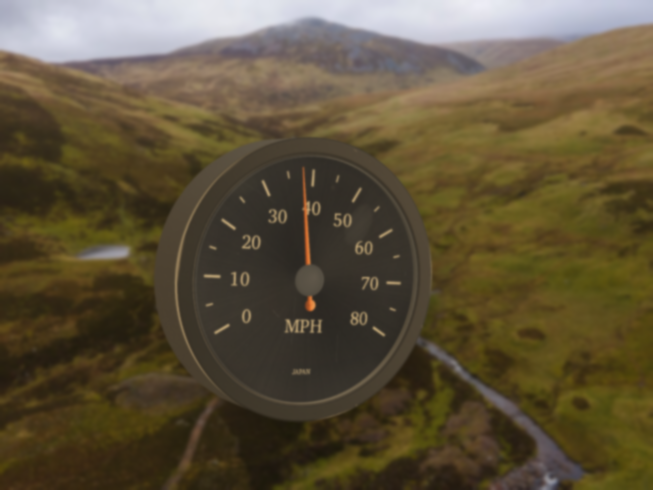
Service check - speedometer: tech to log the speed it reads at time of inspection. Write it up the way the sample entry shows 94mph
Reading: 37.5mph
